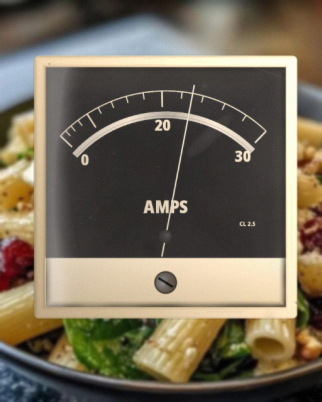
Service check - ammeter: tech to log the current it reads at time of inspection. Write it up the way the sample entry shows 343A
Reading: 23A
